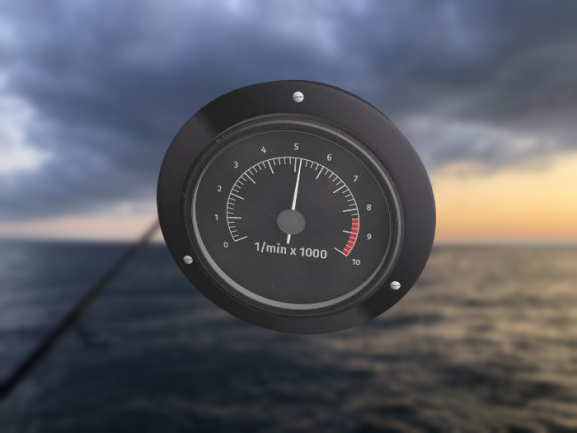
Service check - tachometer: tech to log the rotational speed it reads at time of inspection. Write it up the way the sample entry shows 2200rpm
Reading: 5200rpm
